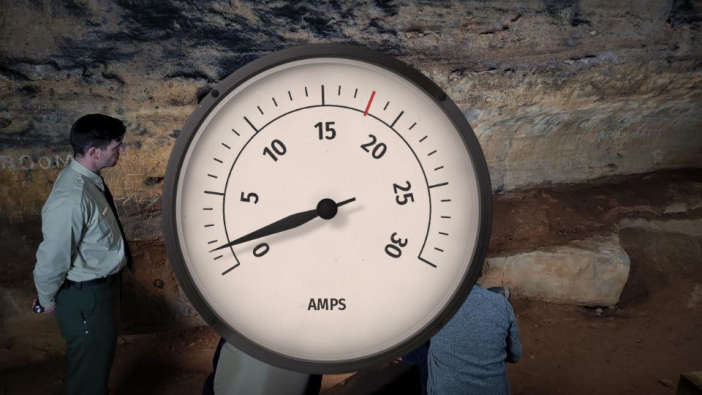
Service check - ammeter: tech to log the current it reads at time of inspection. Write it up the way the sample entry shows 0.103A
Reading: 1.5A
